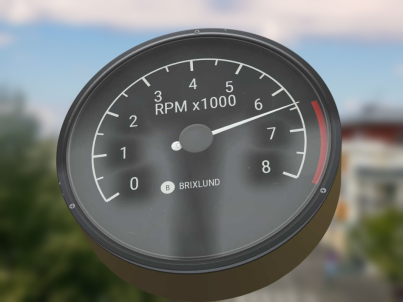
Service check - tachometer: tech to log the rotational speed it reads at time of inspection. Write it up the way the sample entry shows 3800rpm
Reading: 6500rpm
